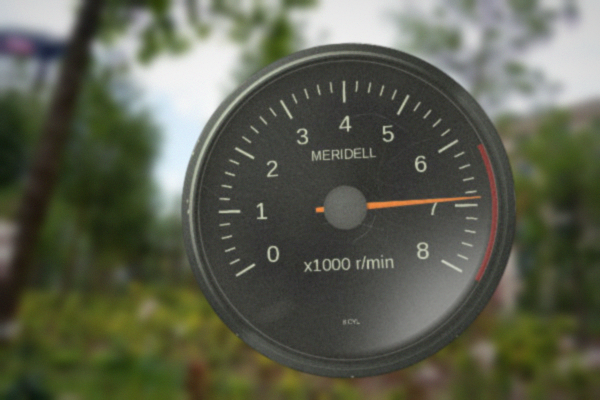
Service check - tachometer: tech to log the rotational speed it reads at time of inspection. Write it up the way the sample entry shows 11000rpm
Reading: 6900rpm
